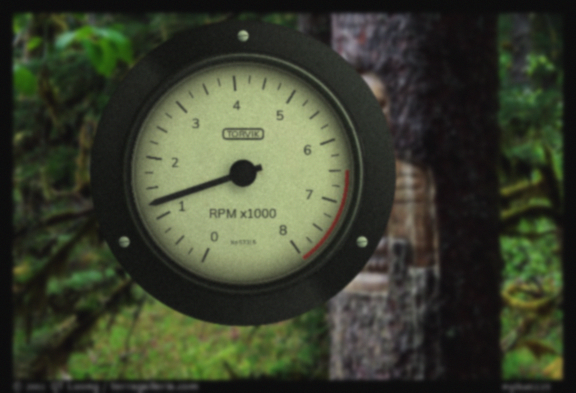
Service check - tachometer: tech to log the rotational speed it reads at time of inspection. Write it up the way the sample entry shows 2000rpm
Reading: 1250rpm
